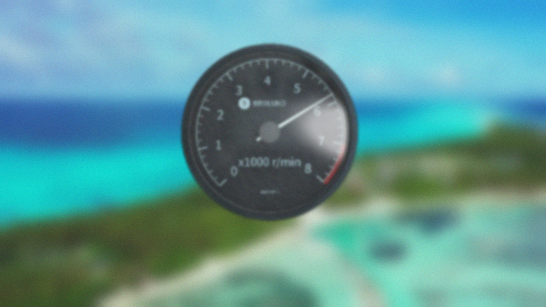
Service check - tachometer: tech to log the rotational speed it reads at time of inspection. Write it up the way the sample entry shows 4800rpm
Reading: 5800rpm
